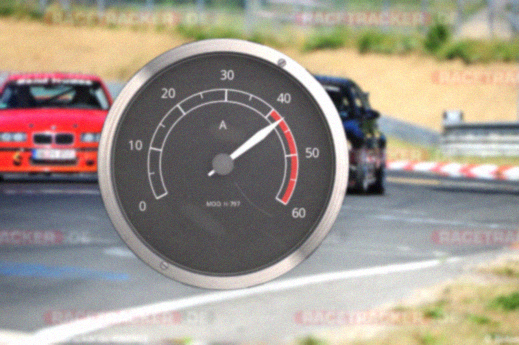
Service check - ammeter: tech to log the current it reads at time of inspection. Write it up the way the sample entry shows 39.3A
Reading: 42.5A
